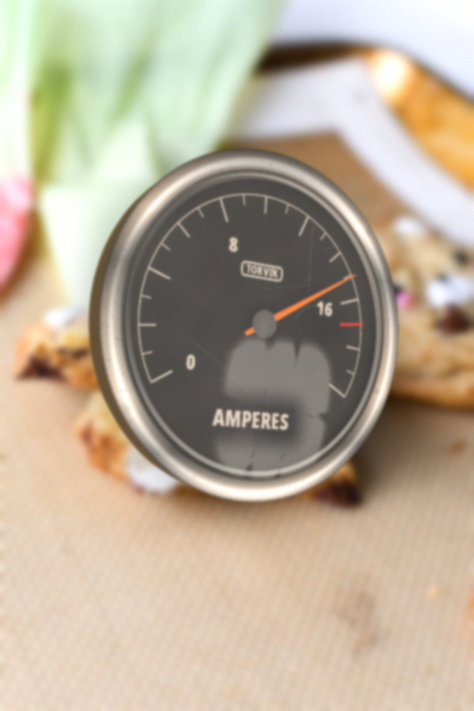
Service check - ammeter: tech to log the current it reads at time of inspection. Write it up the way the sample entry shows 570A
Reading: 15A
